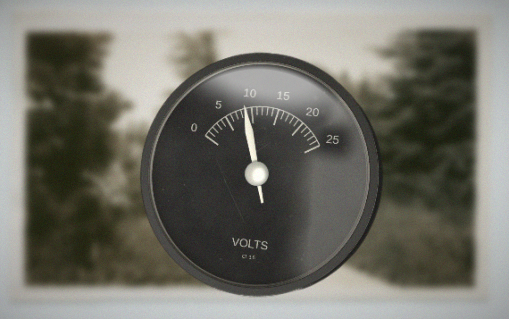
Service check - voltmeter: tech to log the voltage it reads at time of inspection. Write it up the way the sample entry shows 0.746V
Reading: 9V
